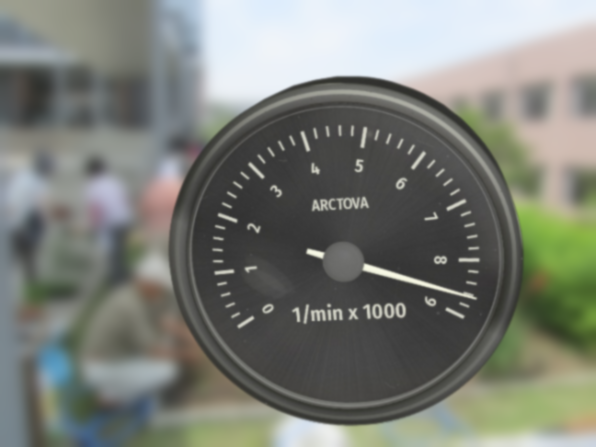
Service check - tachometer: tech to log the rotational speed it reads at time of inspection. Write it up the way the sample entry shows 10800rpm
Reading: 8600rpm
